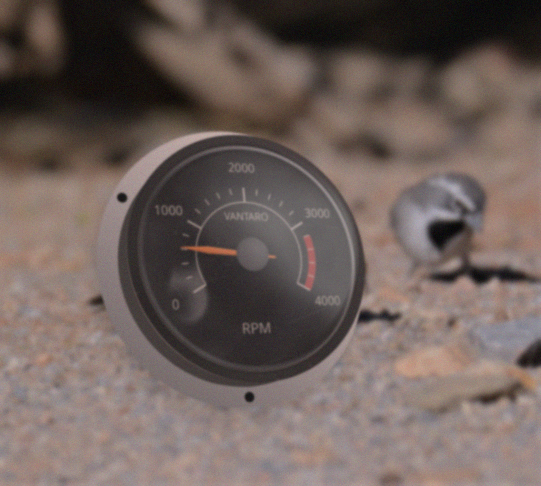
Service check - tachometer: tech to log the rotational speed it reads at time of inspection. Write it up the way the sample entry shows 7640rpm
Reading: 600rpm
